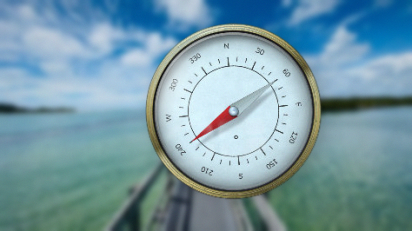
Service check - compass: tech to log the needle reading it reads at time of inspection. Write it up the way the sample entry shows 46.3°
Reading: 240°
